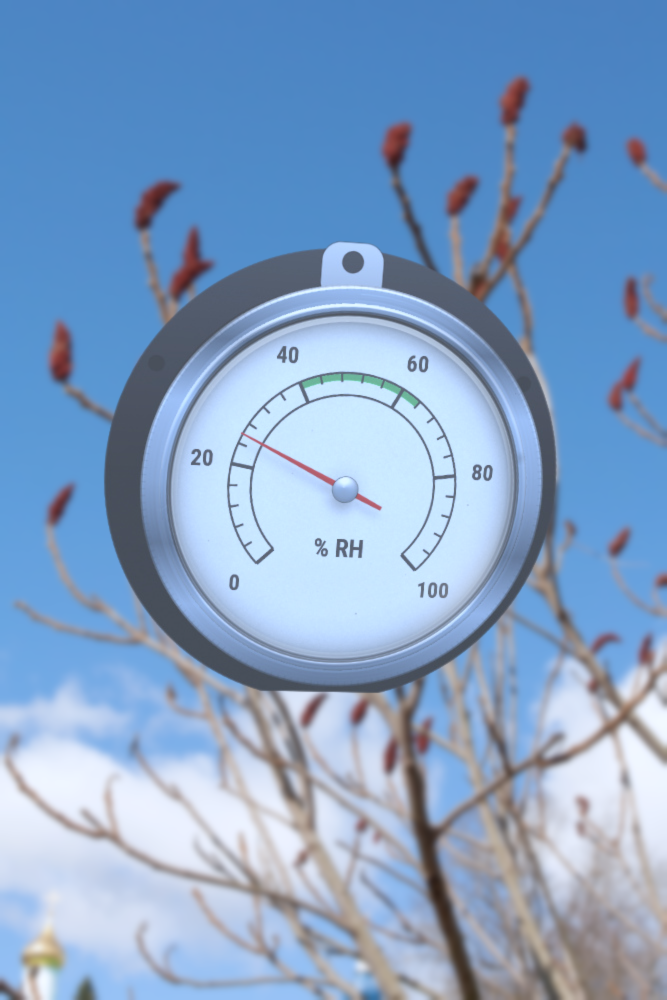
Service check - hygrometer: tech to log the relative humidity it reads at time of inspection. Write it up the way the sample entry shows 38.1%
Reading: 26%
